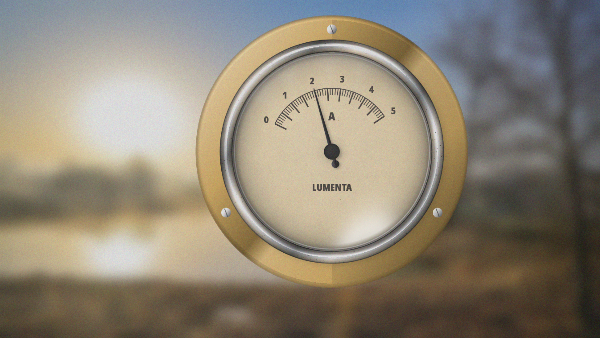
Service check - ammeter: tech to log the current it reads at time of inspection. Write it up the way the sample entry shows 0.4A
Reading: 2A
